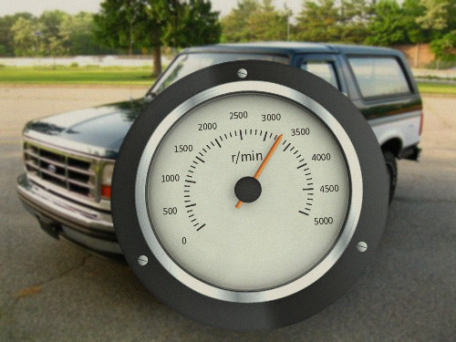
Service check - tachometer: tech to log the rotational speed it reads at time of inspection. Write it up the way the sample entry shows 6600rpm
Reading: 3300rpm
